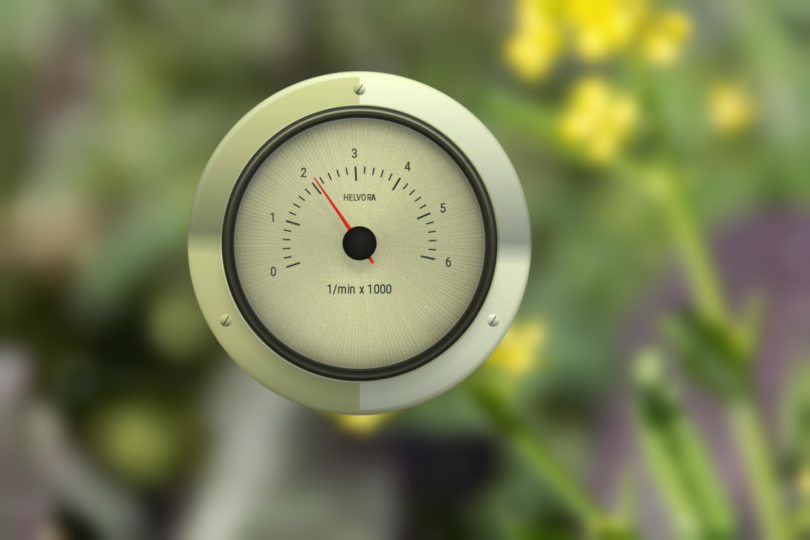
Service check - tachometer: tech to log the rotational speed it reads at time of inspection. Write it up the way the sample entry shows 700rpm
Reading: 2100rpm
